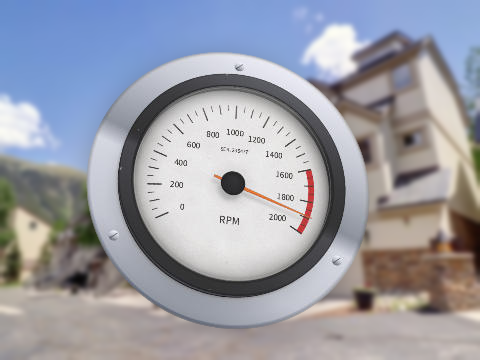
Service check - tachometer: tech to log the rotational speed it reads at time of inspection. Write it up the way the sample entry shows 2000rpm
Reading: 1900rpm
